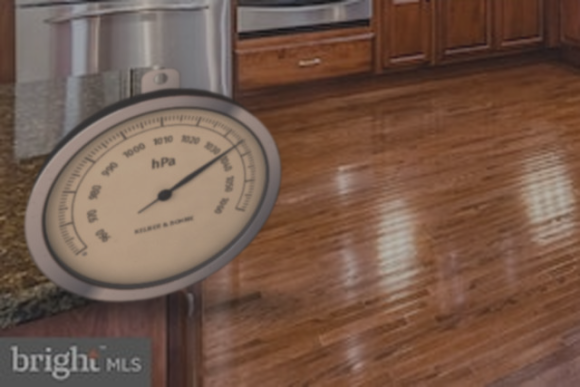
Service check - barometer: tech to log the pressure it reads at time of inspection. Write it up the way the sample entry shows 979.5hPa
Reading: 1035hPa
